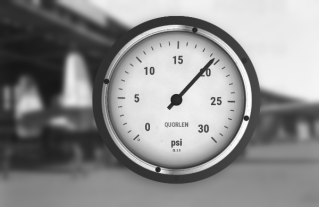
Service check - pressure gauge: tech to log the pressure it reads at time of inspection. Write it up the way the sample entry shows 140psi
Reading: 19.5psi
